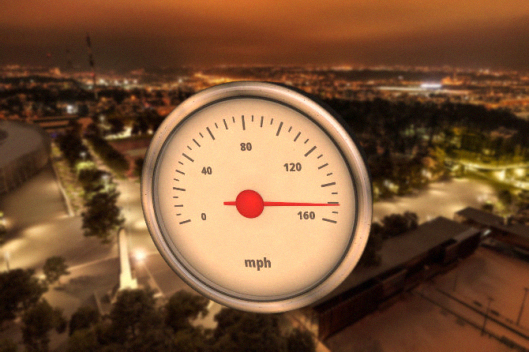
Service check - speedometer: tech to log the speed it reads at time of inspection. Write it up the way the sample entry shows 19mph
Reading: 150mph
